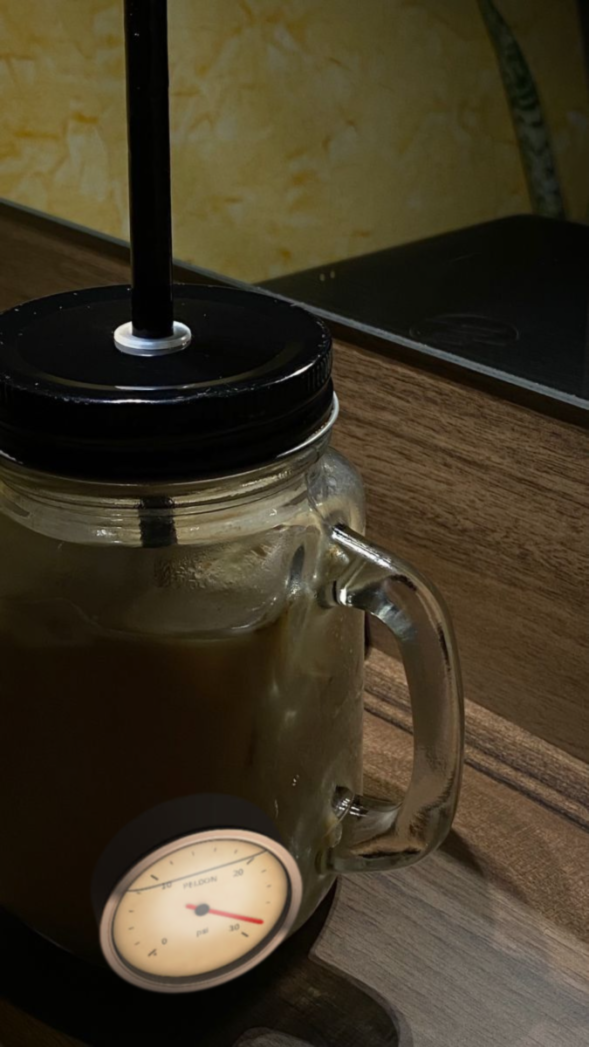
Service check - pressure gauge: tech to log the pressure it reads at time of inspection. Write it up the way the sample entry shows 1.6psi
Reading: 28psi
